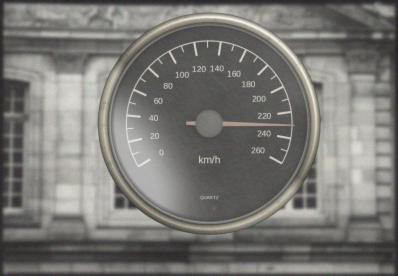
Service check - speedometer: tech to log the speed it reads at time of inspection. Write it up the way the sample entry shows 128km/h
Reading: 230km/h
